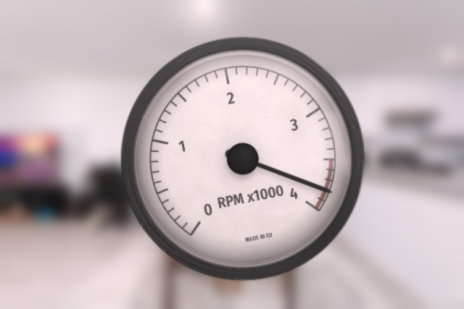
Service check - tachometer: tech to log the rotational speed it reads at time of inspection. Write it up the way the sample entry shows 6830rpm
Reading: 3800rpm
